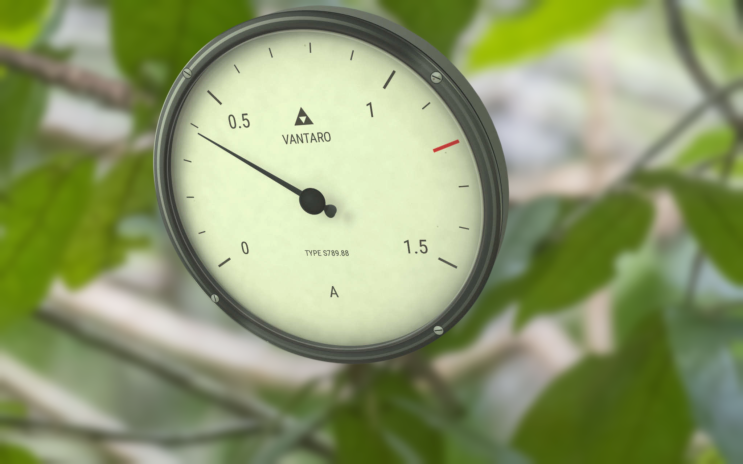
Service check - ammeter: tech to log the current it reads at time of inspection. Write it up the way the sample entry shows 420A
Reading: 0.4A
